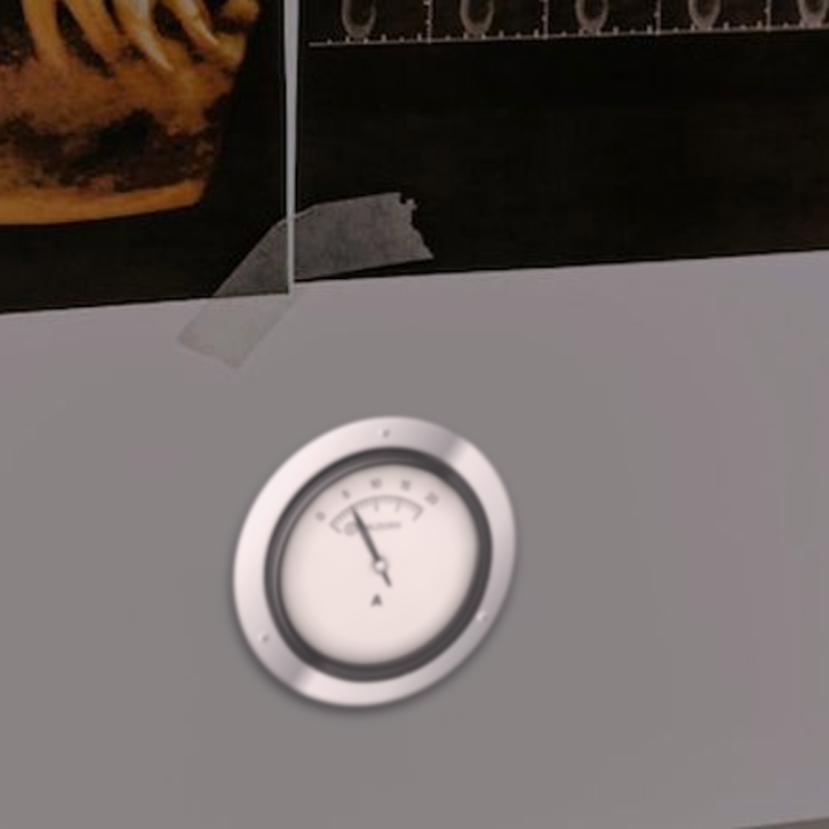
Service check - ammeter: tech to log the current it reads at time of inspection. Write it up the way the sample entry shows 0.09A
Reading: 5A
